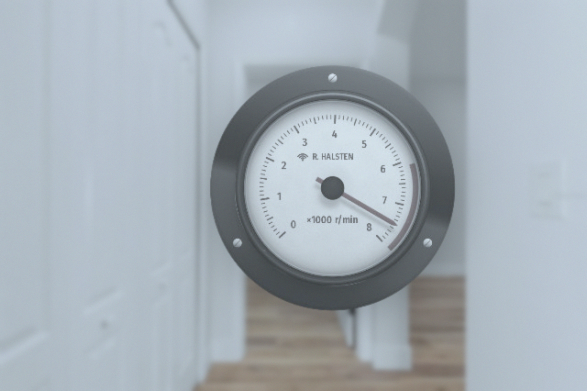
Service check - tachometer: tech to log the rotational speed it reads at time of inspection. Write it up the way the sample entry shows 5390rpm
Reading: 7500rpm
